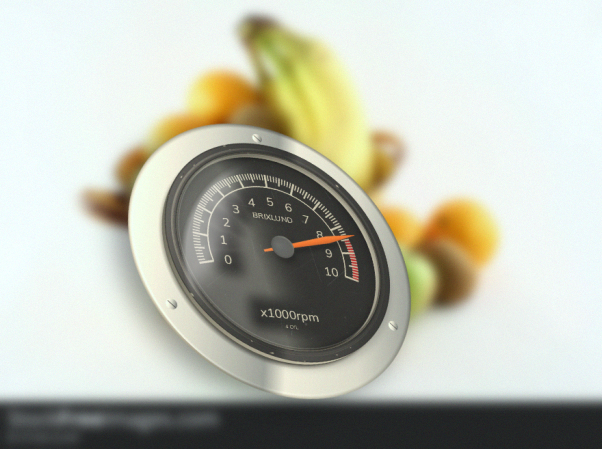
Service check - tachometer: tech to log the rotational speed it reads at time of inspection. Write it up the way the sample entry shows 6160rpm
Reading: 8500rpm
